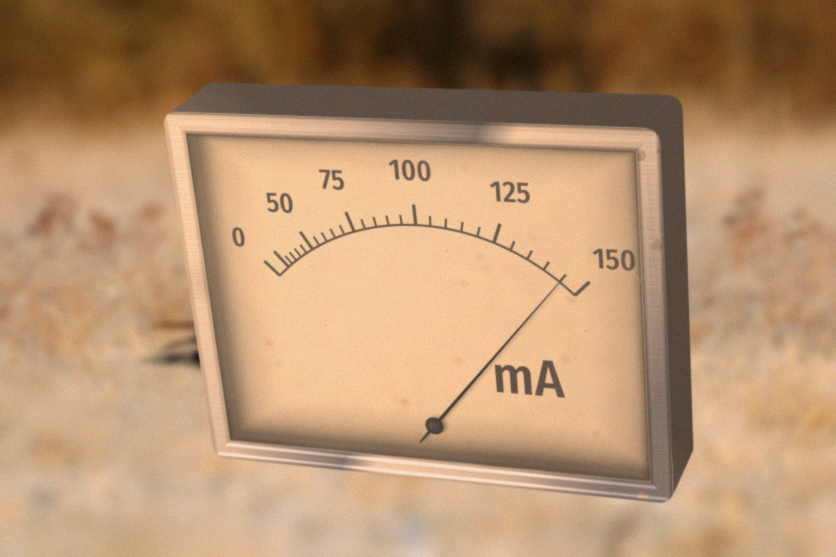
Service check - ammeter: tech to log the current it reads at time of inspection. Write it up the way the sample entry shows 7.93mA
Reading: 145mA
